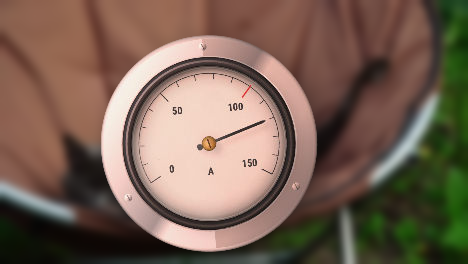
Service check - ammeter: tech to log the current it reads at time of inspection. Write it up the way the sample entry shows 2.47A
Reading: 120A
